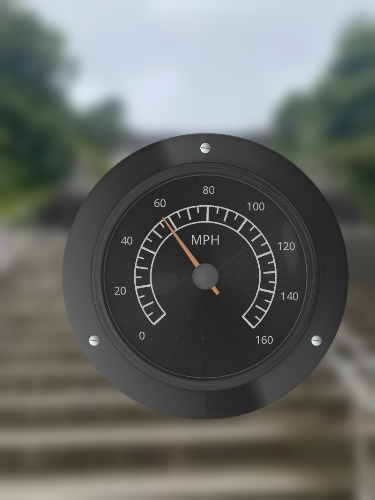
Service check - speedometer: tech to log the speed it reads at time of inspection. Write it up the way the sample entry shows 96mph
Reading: 57.5mph
